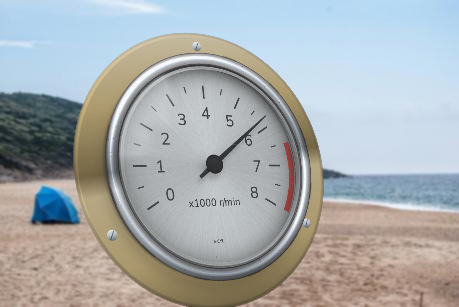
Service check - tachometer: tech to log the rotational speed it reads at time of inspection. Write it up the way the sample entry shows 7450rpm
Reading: 5750rpm
